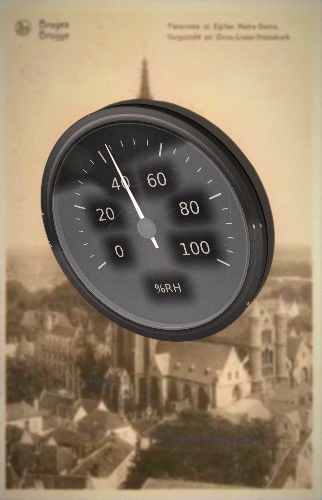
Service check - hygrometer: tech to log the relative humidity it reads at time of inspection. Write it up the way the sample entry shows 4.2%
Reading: 44%
